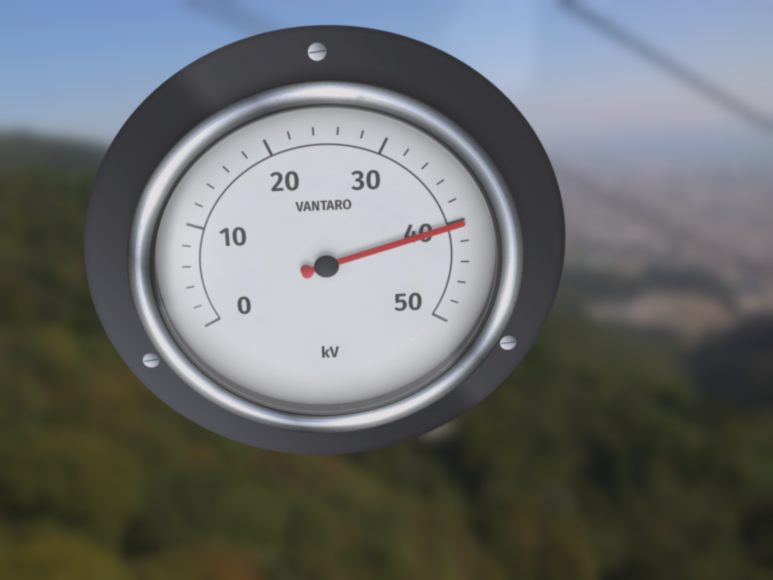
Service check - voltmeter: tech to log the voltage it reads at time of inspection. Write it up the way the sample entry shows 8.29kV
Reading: 40kV
